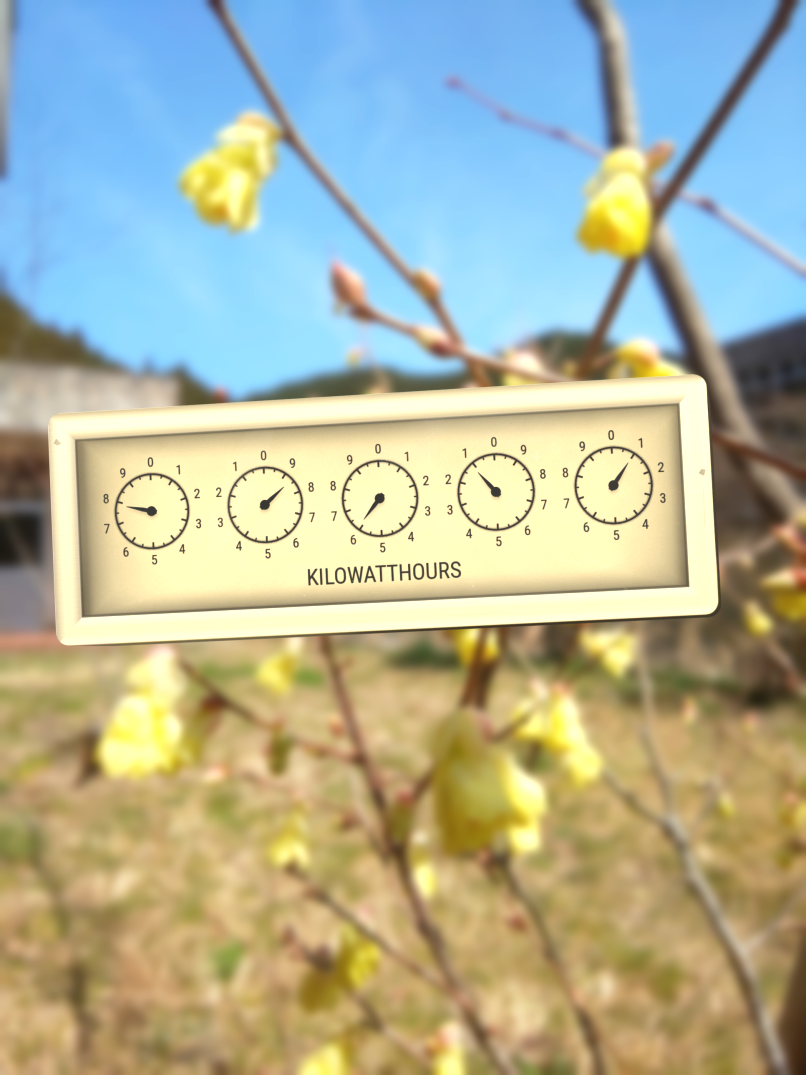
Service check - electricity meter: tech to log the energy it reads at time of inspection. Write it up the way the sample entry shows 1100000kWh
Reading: 78611kWh
